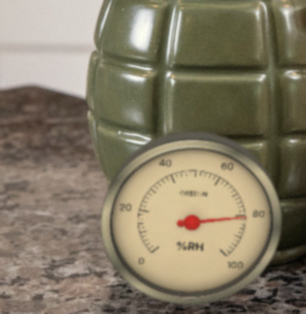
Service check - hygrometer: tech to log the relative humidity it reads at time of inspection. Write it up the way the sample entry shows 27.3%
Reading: 80%
